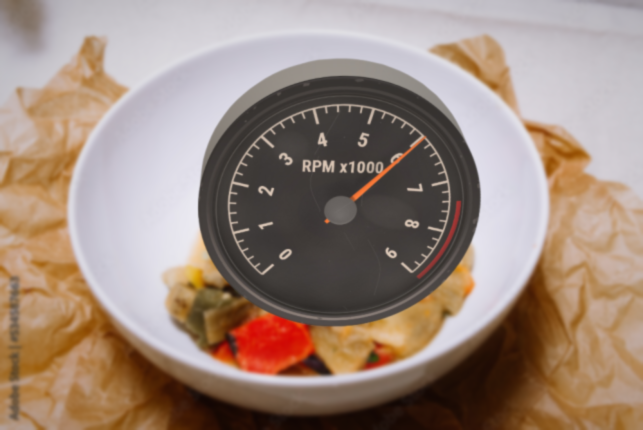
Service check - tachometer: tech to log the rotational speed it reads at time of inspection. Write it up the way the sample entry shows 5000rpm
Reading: 6000rpm
